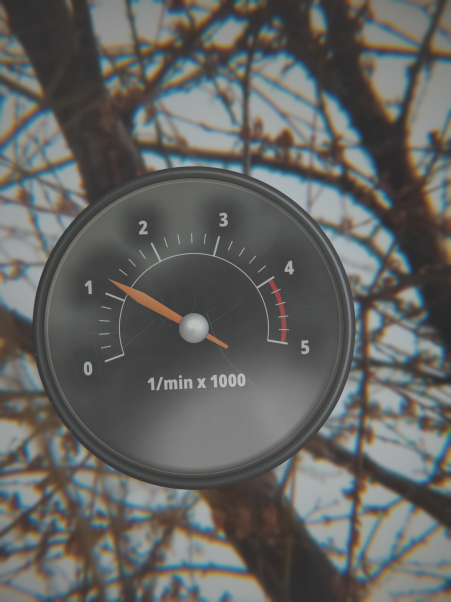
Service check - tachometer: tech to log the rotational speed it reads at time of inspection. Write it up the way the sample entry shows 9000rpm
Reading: 1200rpm
